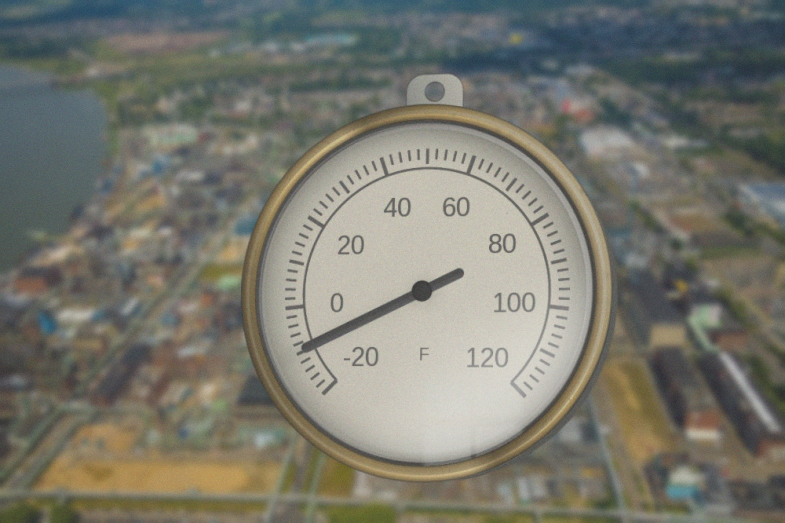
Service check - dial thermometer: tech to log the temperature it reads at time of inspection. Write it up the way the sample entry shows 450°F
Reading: -10°F
